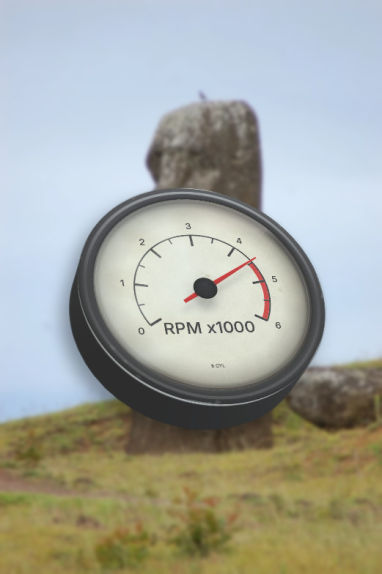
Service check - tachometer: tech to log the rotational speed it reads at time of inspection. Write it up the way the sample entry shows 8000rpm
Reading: 4500rpm
